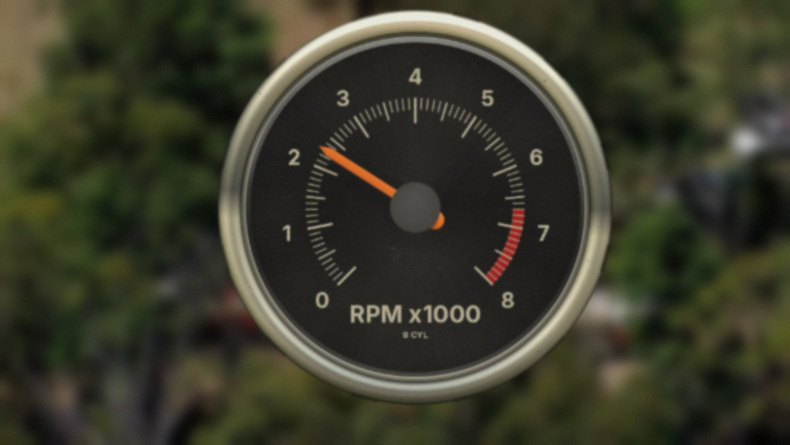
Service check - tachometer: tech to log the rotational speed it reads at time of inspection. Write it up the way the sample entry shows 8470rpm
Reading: 2300rpm
